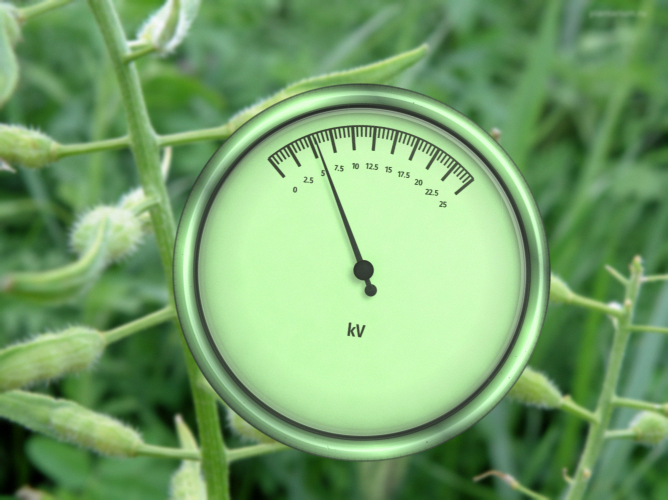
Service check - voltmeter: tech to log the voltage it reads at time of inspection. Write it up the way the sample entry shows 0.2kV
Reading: 5.5kV
